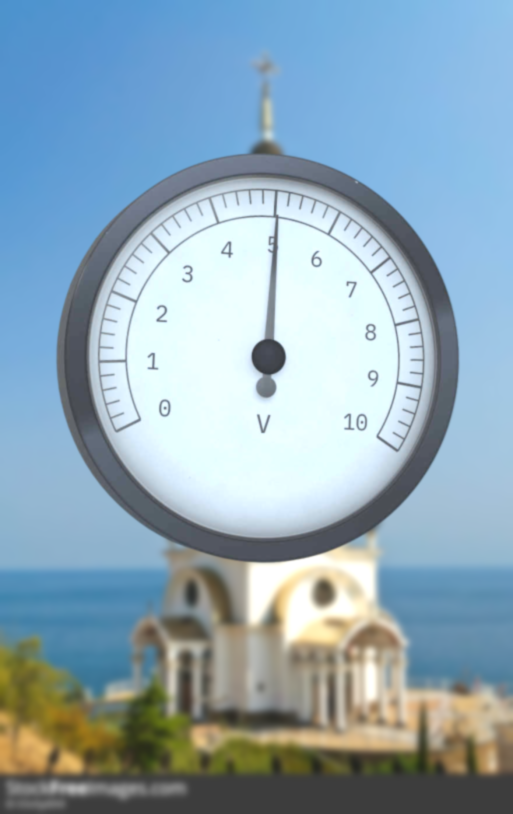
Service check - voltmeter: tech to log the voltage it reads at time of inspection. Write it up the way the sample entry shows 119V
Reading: 5V
